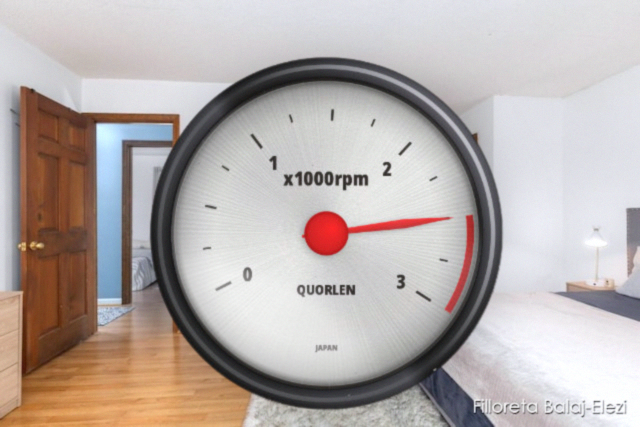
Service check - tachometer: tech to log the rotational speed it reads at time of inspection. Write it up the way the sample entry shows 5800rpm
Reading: 2500rpm
